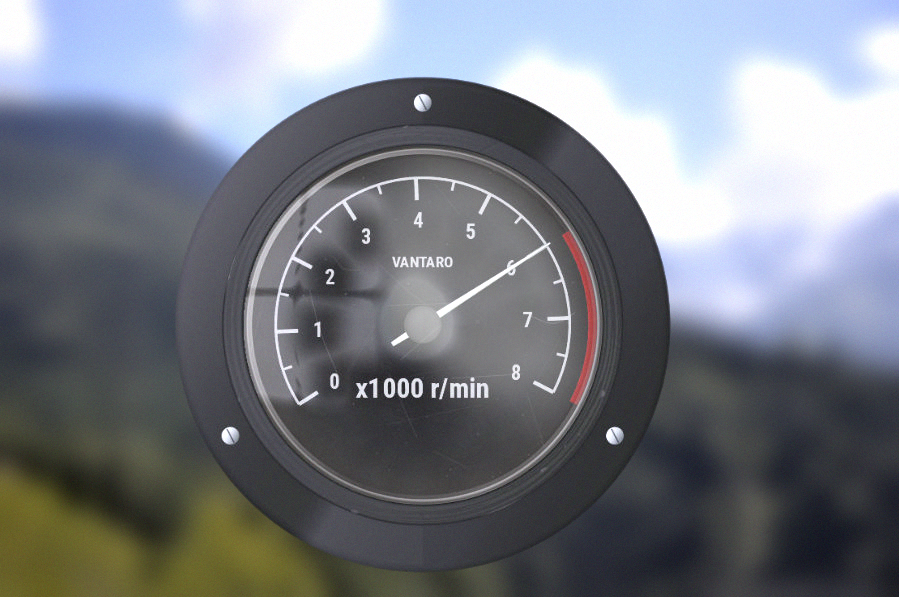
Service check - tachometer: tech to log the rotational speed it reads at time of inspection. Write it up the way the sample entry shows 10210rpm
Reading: 6000rpm
